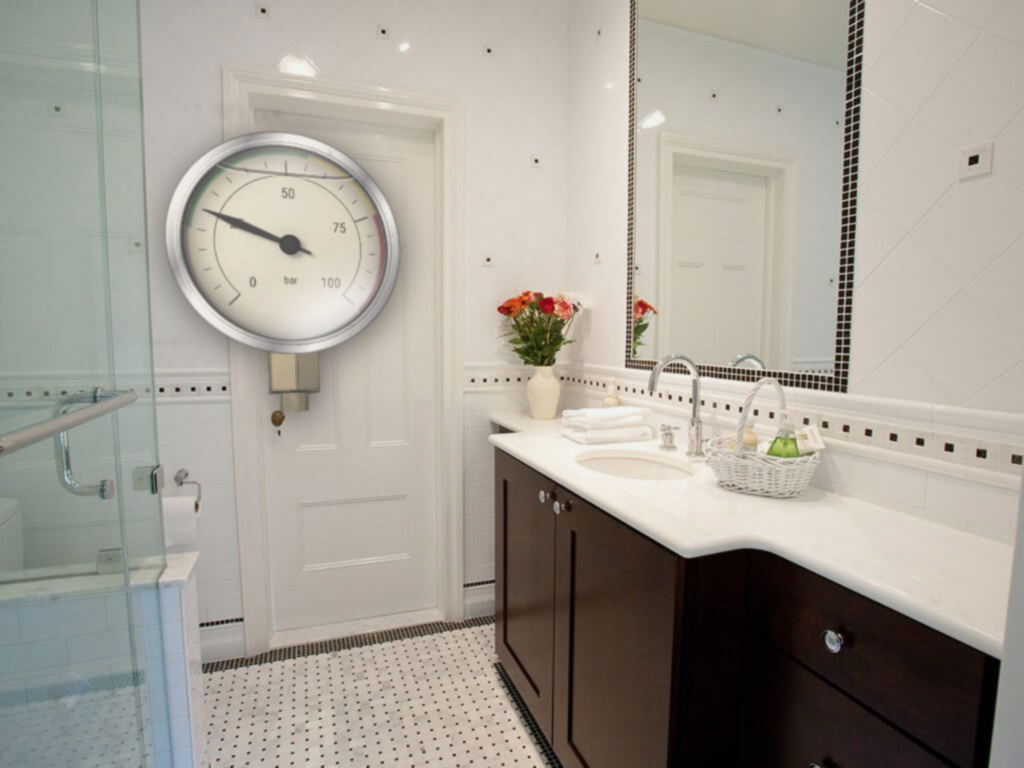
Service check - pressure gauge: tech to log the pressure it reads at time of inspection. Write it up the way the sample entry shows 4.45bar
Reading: 25bar
